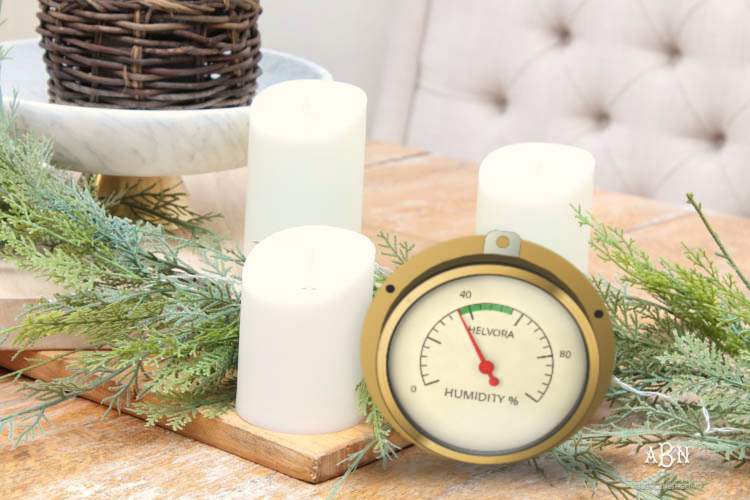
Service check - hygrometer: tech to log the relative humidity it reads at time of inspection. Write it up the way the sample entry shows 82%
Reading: 36%
